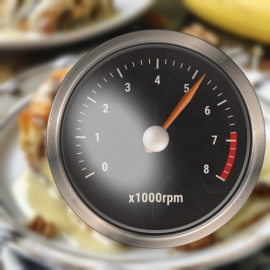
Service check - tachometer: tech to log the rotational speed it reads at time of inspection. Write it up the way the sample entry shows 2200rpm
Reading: 5200rpm
